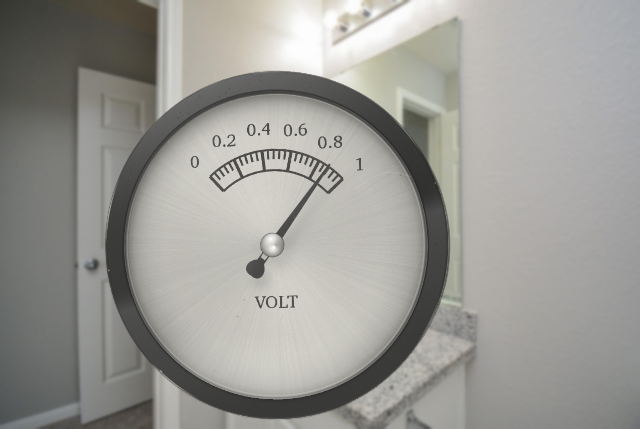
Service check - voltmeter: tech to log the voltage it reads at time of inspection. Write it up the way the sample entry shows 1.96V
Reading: 0.88V
